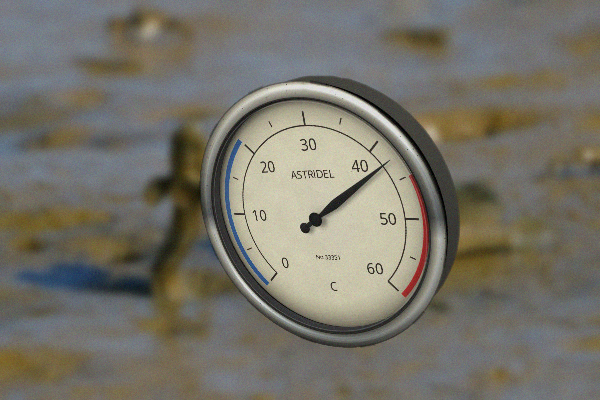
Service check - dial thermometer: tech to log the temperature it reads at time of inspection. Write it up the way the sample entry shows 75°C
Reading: 42.5°C
